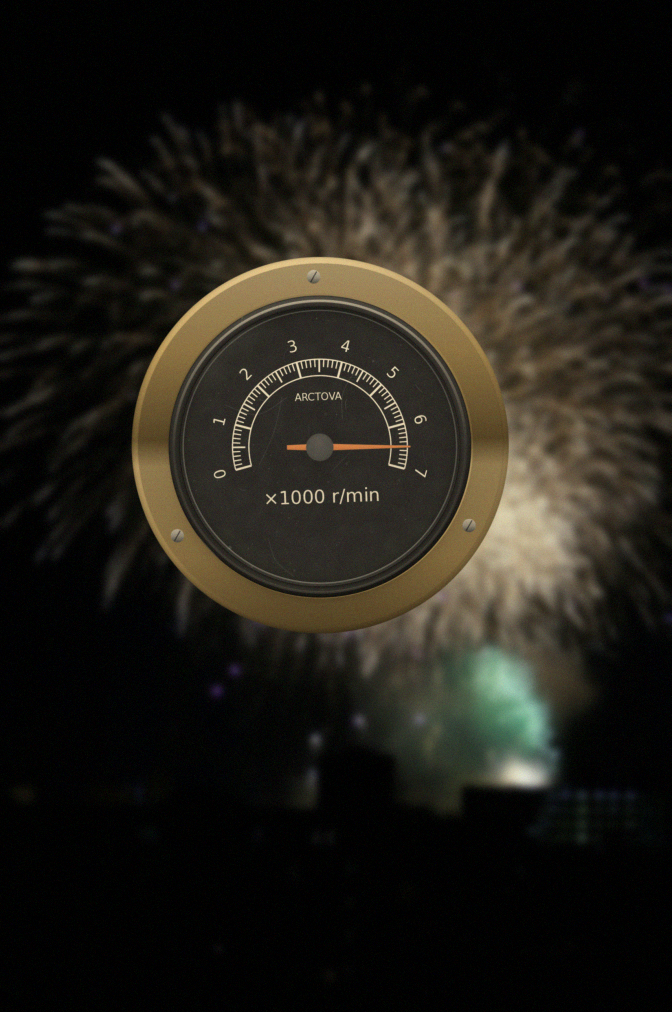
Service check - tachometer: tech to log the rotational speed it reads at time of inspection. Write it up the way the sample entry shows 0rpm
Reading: 6500rpm
